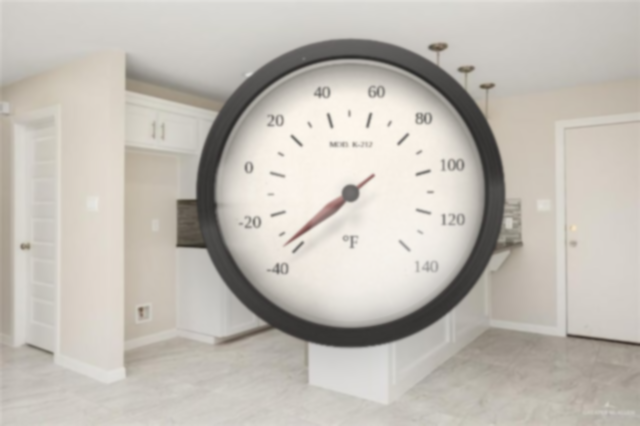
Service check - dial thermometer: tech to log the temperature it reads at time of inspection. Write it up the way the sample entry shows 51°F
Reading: -35°F
